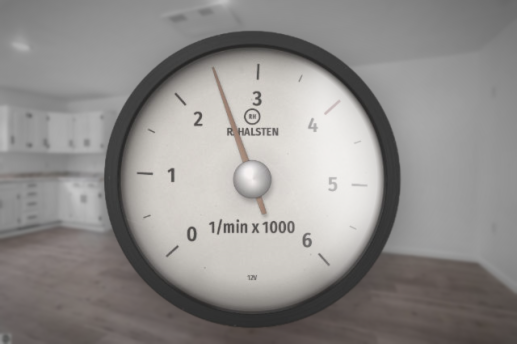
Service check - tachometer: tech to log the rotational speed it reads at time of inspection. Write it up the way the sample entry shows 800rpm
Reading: 2500rpm
